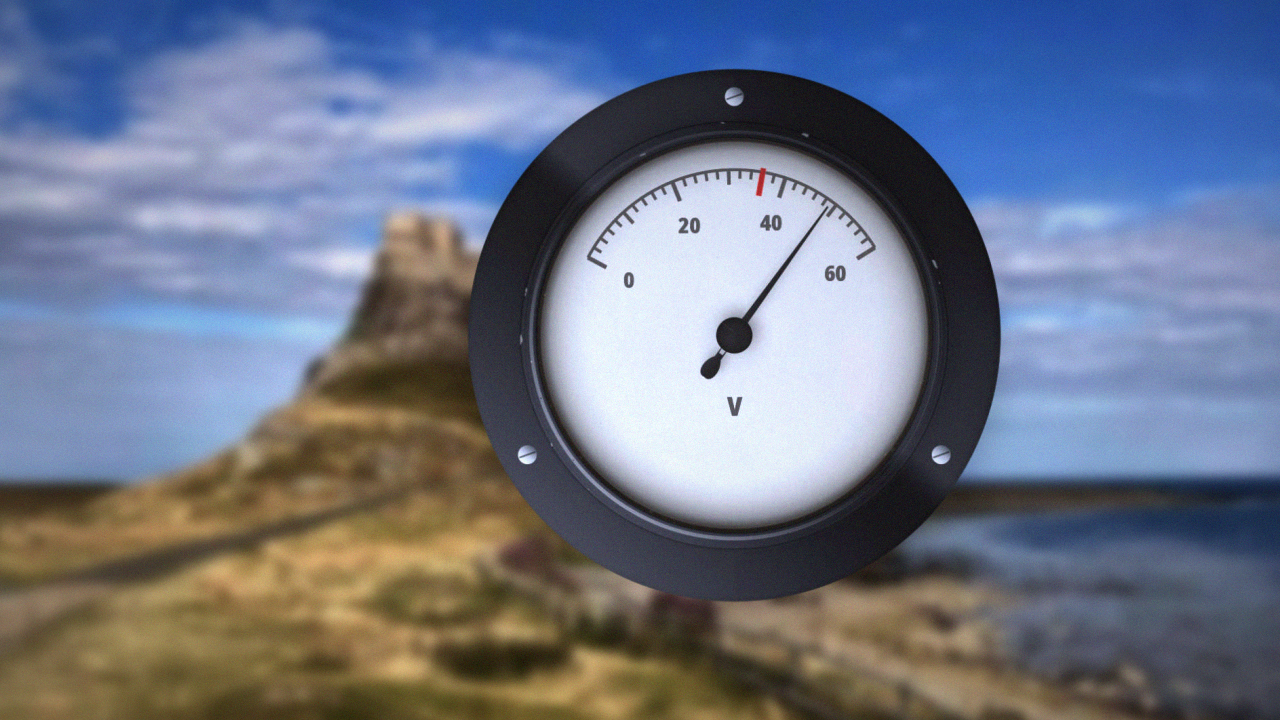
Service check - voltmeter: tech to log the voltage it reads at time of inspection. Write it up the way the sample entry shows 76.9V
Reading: 49V
